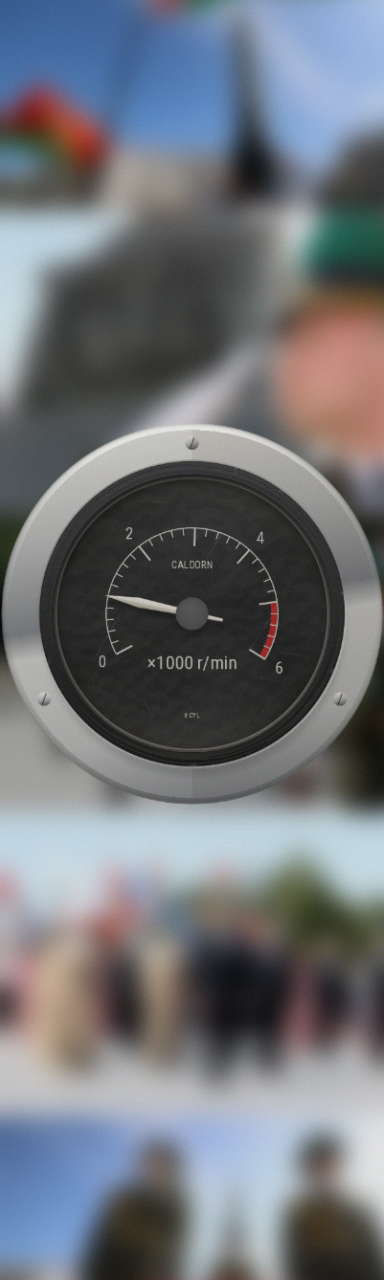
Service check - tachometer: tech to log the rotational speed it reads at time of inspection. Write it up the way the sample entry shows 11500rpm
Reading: 1000rpm
